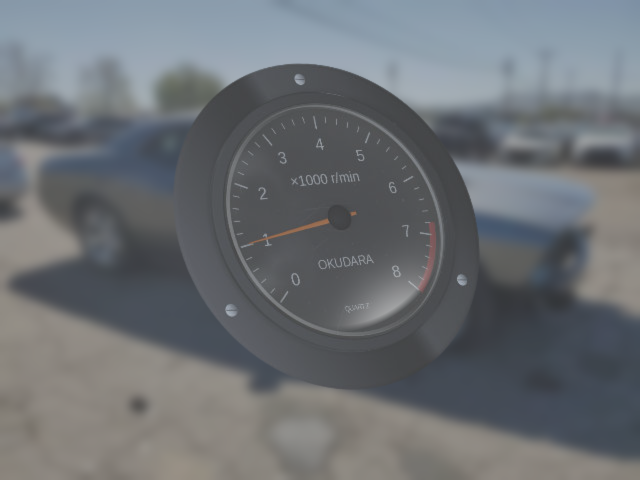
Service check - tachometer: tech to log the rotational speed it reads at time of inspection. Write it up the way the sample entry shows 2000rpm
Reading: 1000rpm
